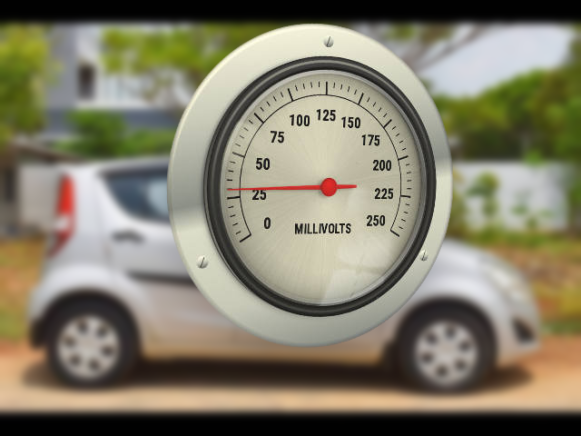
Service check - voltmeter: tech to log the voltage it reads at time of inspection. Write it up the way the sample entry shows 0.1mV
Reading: 30mV
